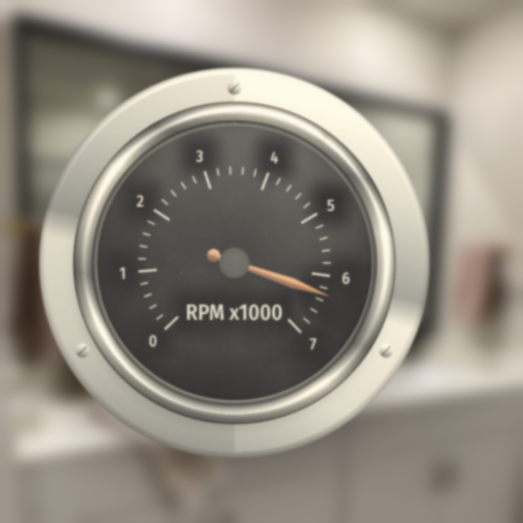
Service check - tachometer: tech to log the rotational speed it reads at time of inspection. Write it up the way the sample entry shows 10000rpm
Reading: 6300rpm
